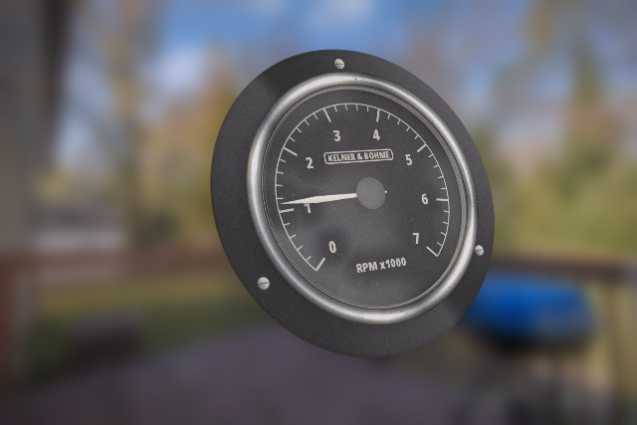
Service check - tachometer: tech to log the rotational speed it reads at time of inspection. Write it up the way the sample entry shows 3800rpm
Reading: 1100rpm
